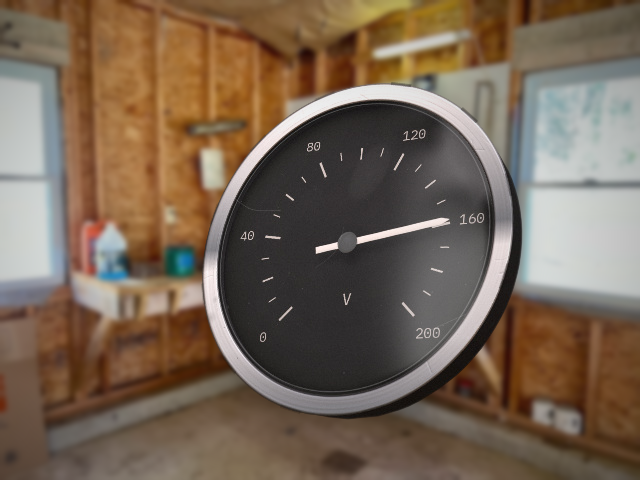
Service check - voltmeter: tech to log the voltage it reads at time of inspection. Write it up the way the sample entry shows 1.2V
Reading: 160V
